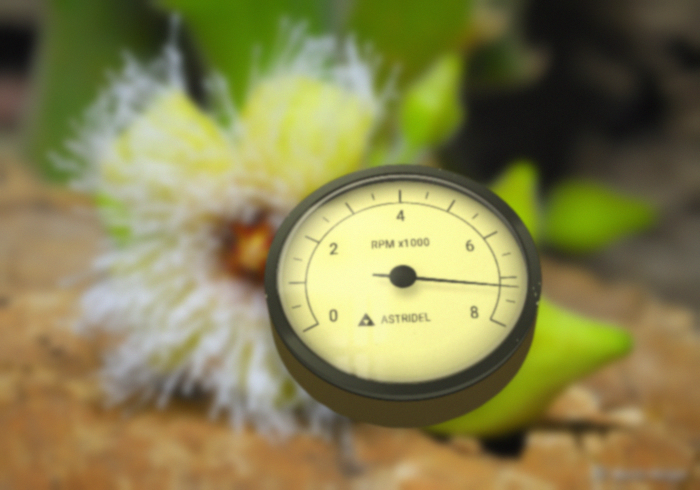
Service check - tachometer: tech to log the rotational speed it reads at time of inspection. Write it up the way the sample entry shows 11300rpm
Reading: 7250rpm
